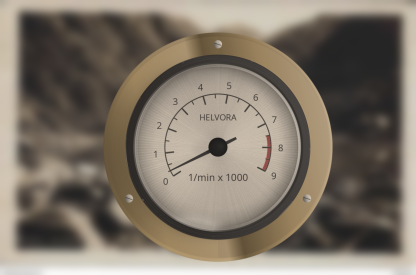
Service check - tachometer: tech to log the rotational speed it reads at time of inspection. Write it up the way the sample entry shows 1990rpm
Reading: 250rpm
